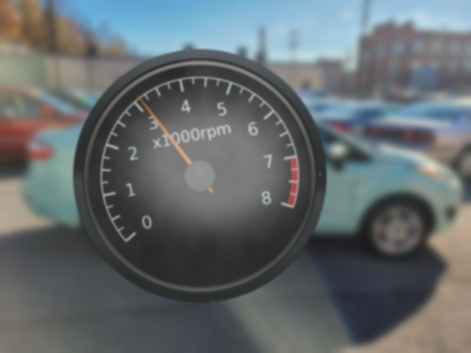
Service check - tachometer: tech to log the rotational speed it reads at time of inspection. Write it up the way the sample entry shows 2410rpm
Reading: 3125rpm
